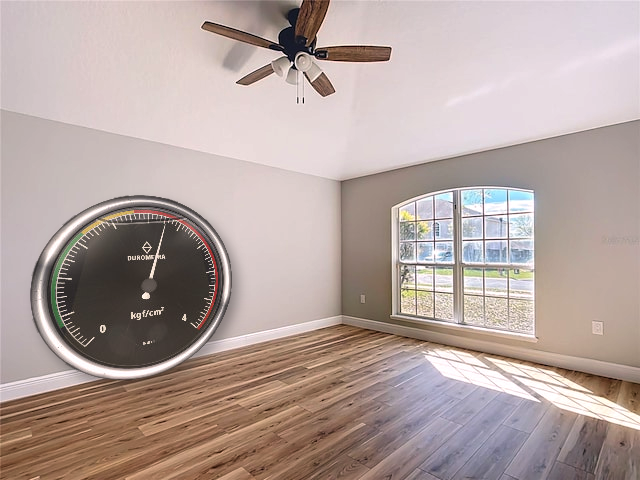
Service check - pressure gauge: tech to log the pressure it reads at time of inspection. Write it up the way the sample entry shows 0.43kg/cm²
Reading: 2.2kg/cm²
